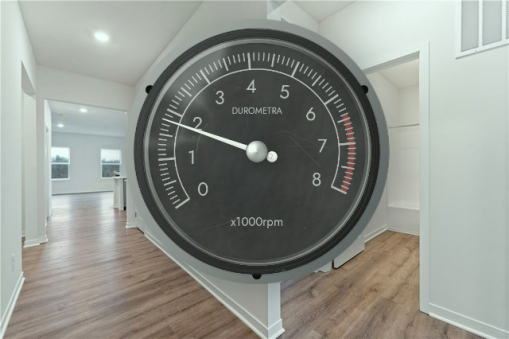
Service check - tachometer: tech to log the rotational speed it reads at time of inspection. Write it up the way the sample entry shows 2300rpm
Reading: 1800rpm
